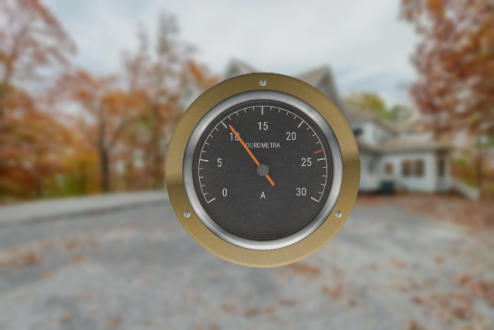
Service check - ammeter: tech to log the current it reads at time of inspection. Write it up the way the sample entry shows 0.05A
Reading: 10.5A
